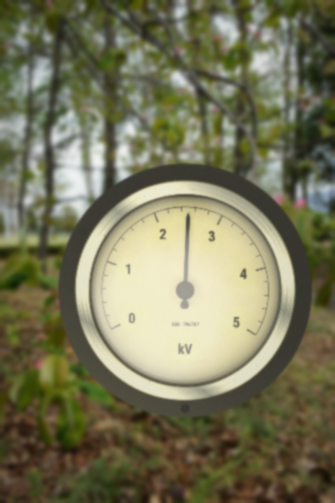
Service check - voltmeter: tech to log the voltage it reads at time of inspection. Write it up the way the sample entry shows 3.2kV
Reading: 2.5kV
